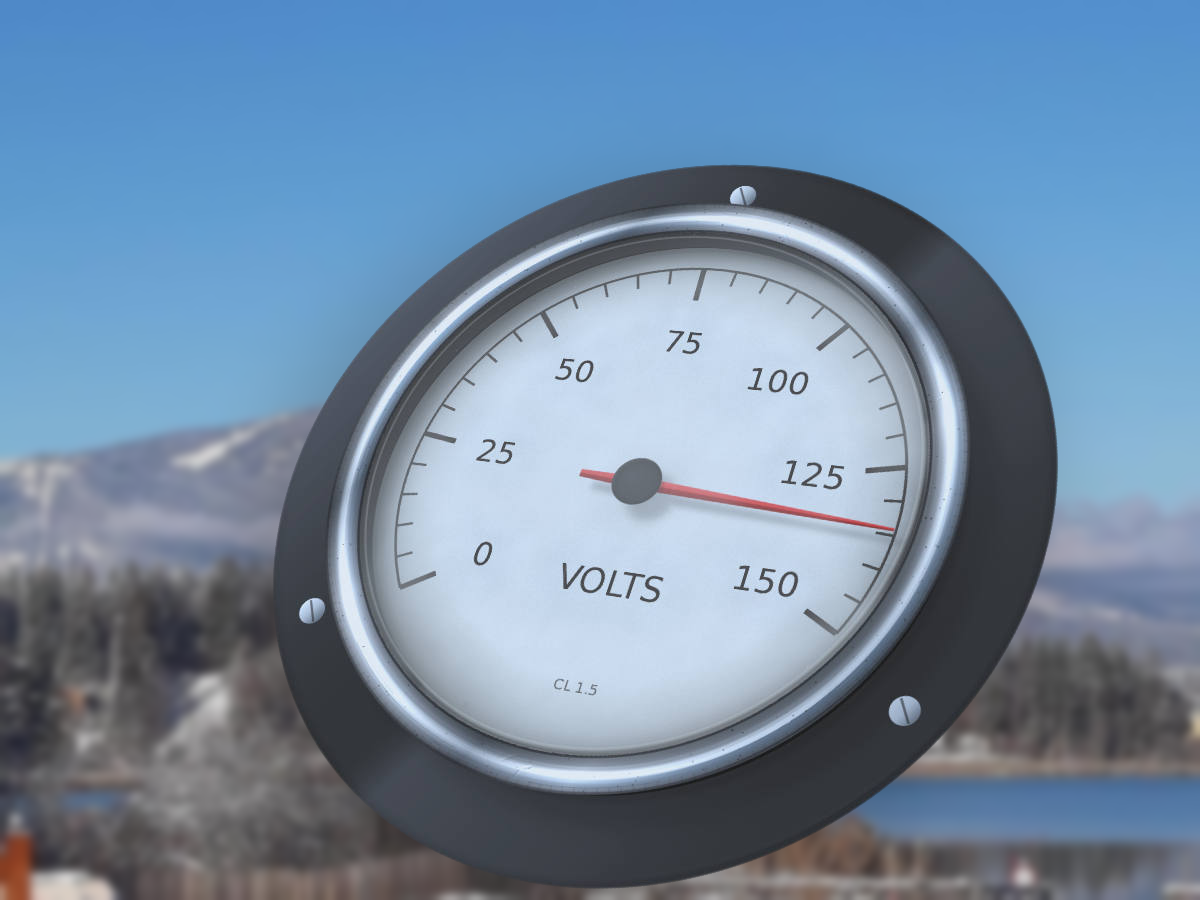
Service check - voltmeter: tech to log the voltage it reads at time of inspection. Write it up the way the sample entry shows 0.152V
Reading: 135V
